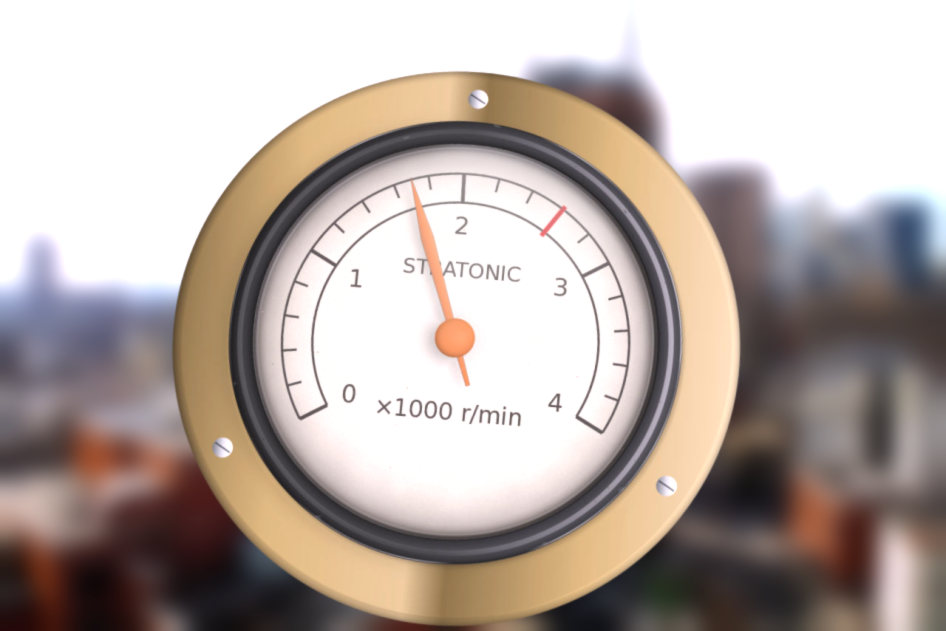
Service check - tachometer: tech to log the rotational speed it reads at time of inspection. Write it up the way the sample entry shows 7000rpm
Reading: 1700rpm
